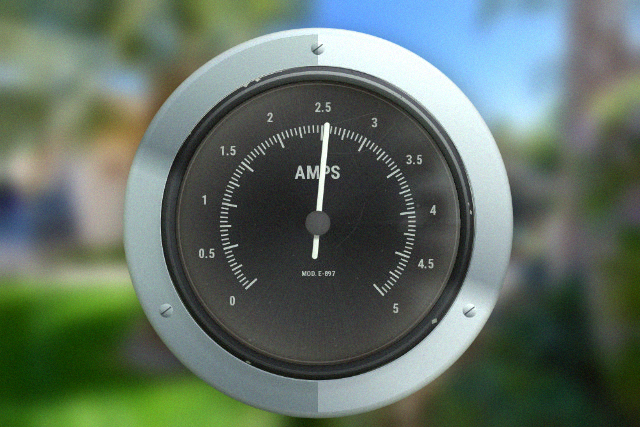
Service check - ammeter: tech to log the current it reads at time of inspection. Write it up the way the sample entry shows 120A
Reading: 2.55A
